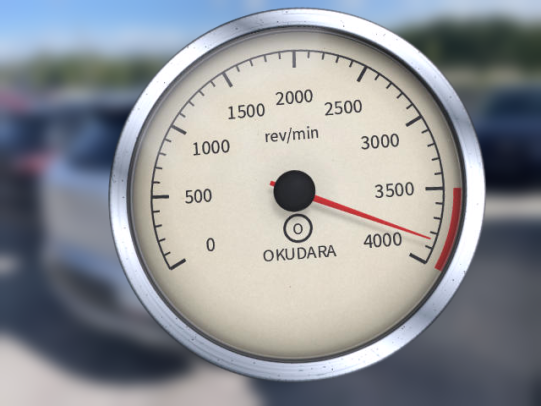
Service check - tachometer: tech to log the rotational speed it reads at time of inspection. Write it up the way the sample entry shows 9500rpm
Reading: 3850rpm
